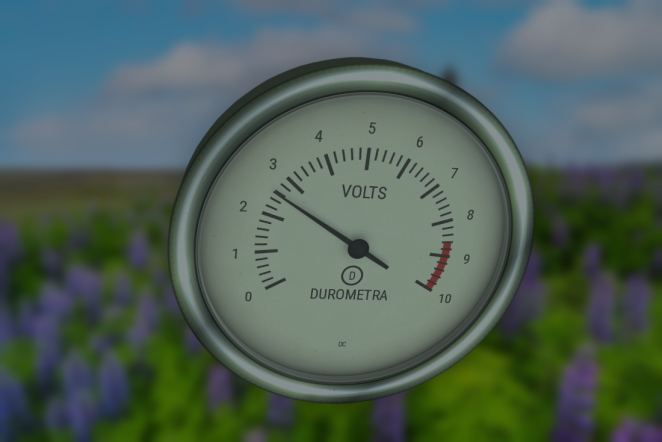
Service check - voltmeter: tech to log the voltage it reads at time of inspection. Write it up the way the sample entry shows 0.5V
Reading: 2.6V
